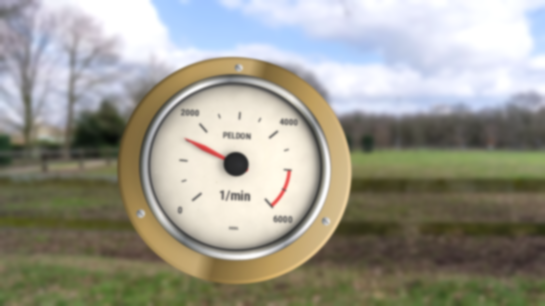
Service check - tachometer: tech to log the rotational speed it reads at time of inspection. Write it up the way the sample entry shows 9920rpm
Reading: 1500rpm
